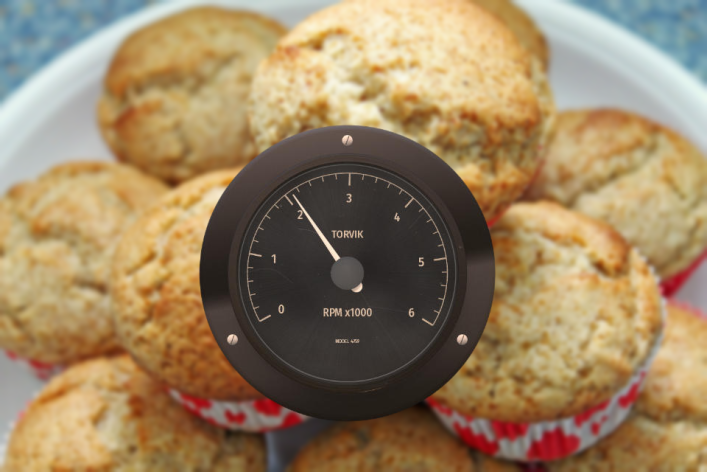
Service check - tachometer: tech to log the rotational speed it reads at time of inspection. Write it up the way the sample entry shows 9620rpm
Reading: 2100rpm
